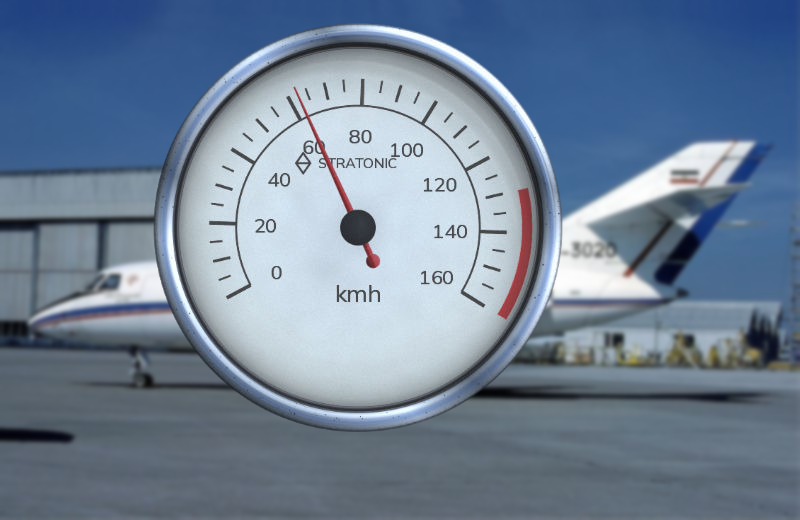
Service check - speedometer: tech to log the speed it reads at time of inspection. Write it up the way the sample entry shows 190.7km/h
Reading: 62.5km/h
